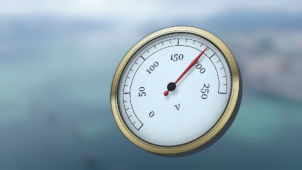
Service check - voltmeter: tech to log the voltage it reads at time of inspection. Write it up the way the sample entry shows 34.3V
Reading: 190V
